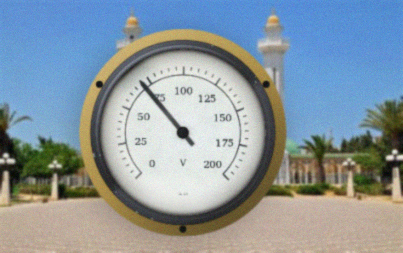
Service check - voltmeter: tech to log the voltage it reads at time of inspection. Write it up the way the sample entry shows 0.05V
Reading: 70V
